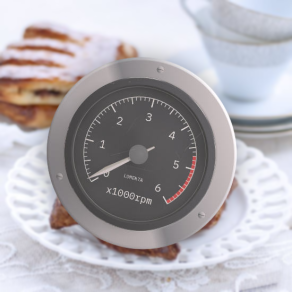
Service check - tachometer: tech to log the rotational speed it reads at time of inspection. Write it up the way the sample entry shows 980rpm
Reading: 100rpm
